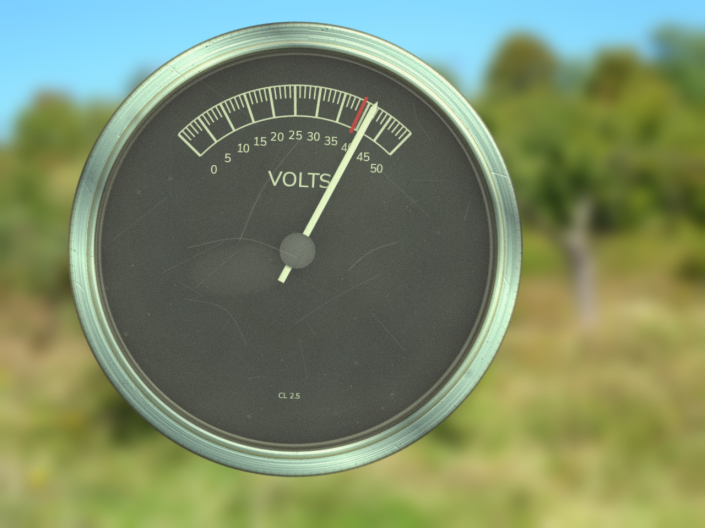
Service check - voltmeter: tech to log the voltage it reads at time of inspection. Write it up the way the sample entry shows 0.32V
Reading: 41V
